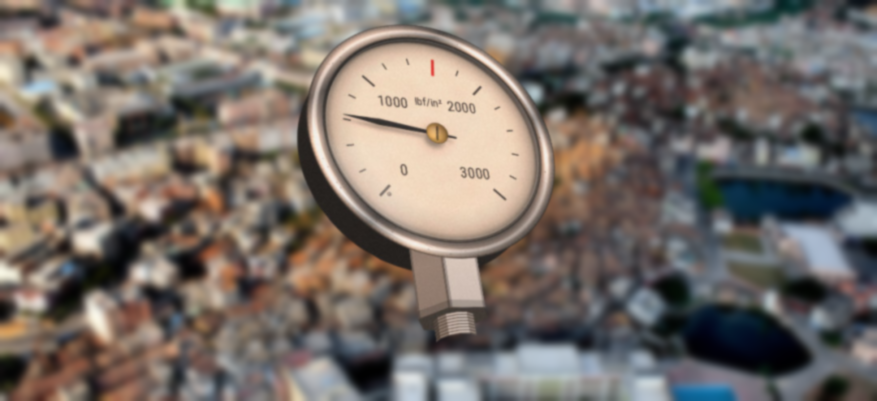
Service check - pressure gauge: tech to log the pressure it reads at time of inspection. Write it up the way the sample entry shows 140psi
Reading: 600psi
